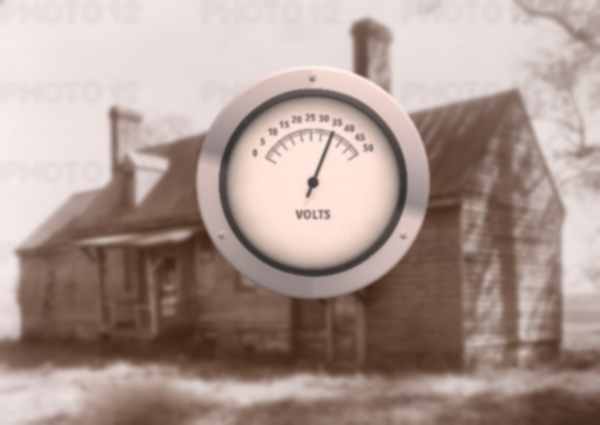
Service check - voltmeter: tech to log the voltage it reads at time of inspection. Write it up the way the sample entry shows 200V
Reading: 35V
